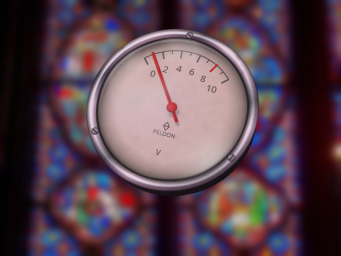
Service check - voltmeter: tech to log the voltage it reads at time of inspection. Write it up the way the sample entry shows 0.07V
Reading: 1V
